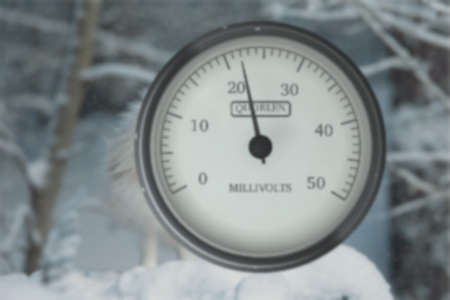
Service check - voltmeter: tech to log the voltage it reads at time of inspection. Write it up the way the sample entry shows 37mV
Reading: 22mV
